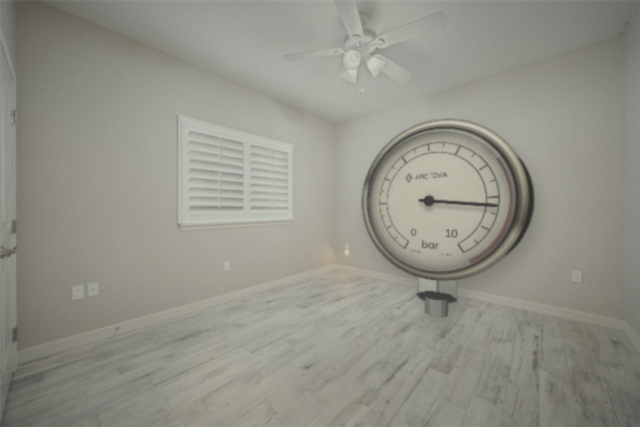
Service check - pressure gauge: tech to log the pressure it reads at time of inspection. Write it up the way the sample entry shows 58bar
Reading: 8.25bar
